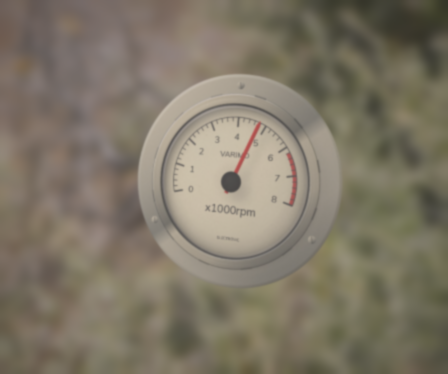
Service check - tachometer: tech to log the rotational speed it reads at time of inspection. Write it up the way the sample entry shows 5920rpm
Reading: 4800rpm
